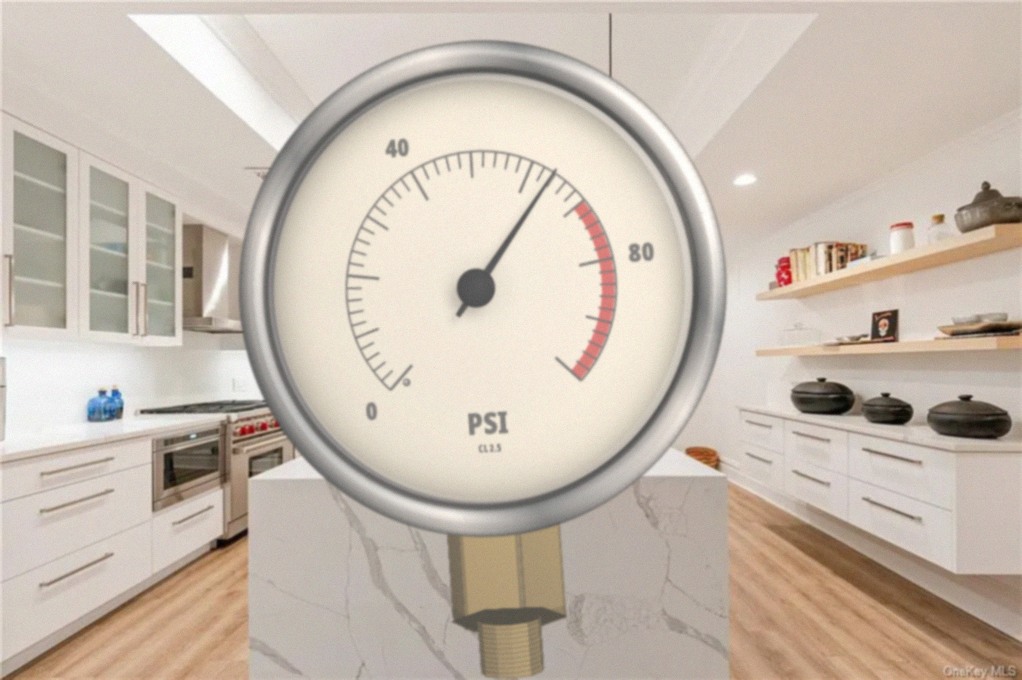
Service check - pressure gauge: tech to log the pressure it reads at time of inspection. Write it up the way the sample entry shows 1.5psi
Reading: 64psi
